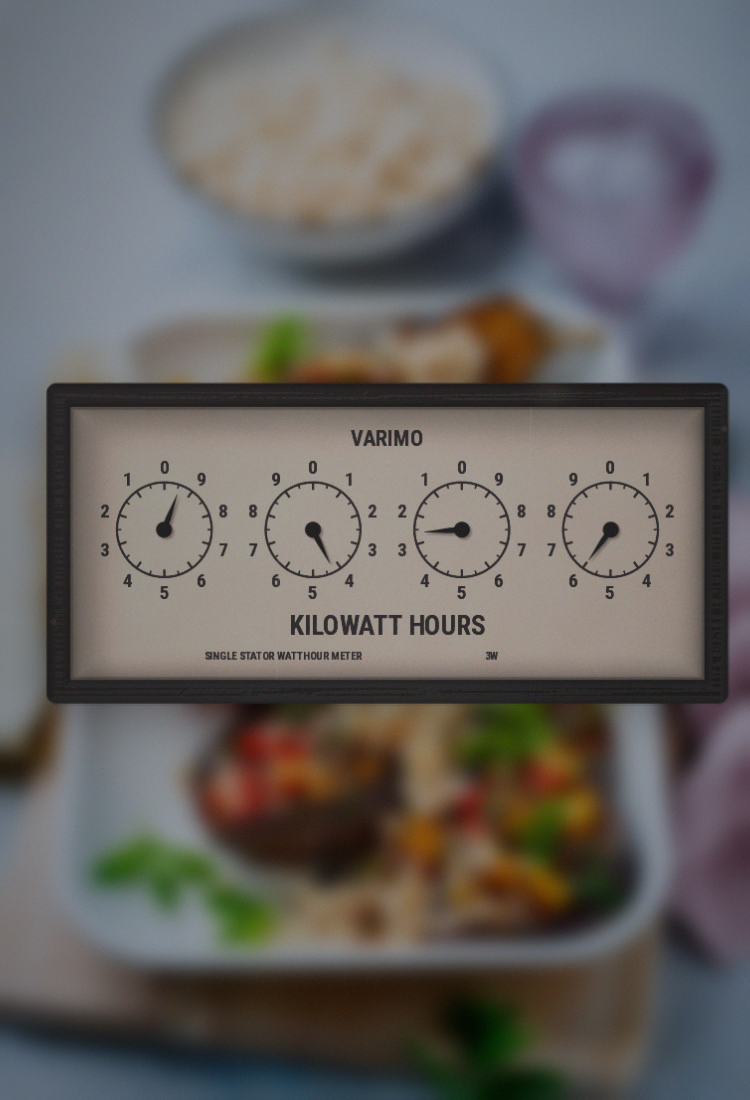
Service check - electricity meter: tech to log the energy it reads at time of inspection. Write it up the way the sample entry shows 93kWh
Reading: 9426kWh
